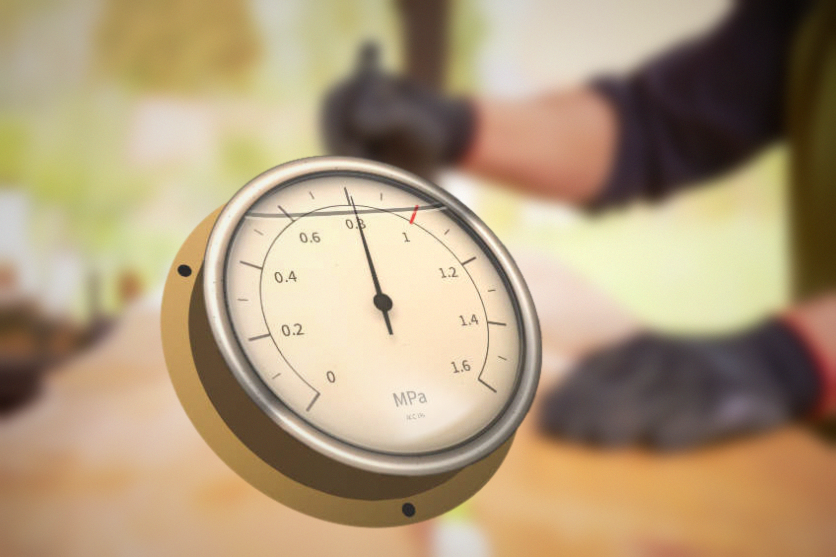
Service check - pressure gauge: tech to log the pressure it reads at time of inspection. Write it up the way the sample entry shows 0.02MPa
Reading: 0.8MPa
